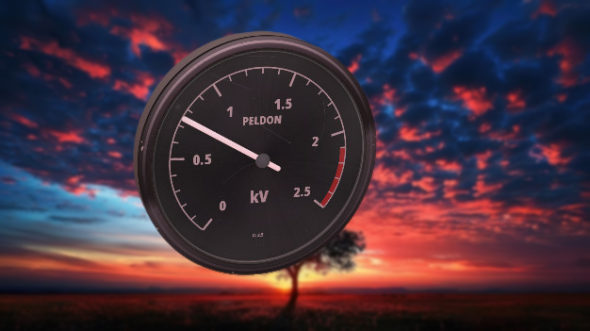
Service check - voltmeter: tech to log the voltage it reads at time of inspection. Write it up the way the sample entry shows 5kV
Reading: 0.75kV
